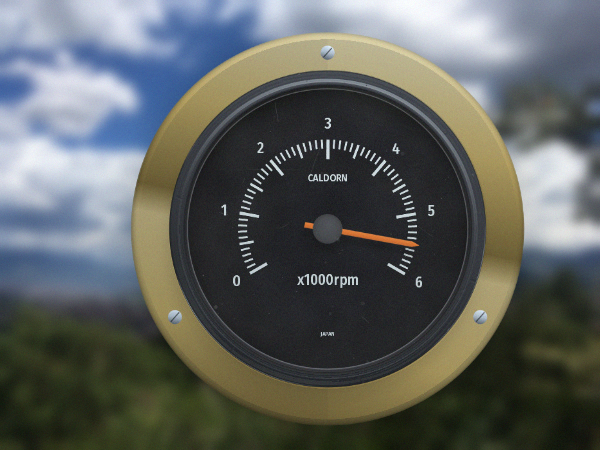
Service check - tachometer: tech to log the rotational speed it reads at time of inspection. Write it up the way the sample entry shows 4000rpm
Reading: 5500rpm
